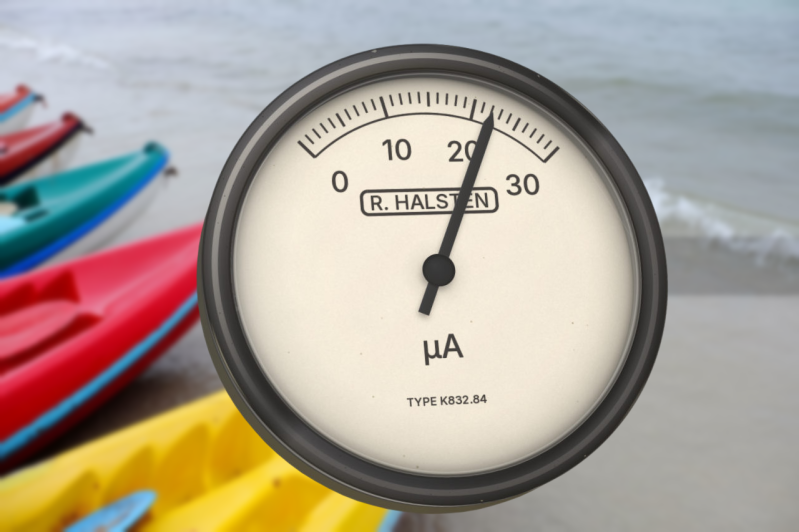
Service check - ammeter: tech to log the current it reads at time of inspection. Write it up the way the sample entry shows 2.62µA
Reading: 22µA
